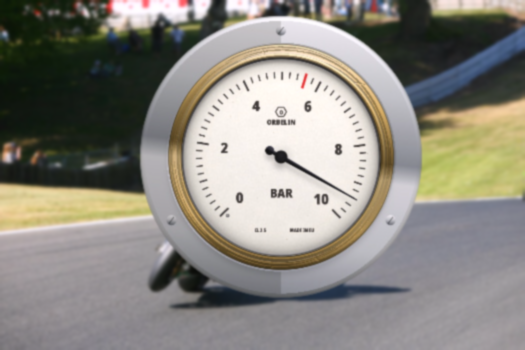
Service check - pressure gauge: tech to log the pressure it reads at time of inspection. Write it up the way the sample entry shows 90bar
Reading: 9.4bar
